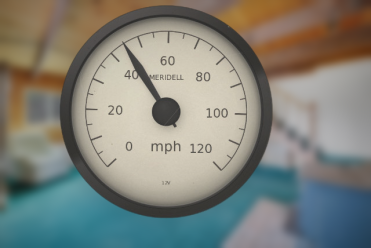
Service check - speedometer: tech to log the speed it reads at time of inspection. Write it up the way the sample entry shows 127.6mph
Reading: 45mph
